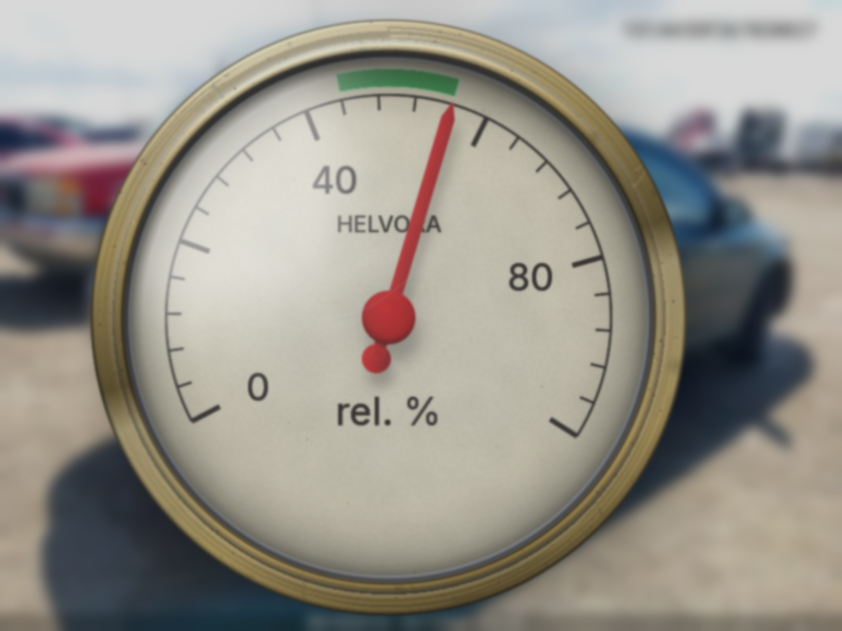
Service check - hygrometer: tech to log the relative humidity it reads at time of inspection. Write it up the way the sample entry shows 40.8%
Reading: 56%
